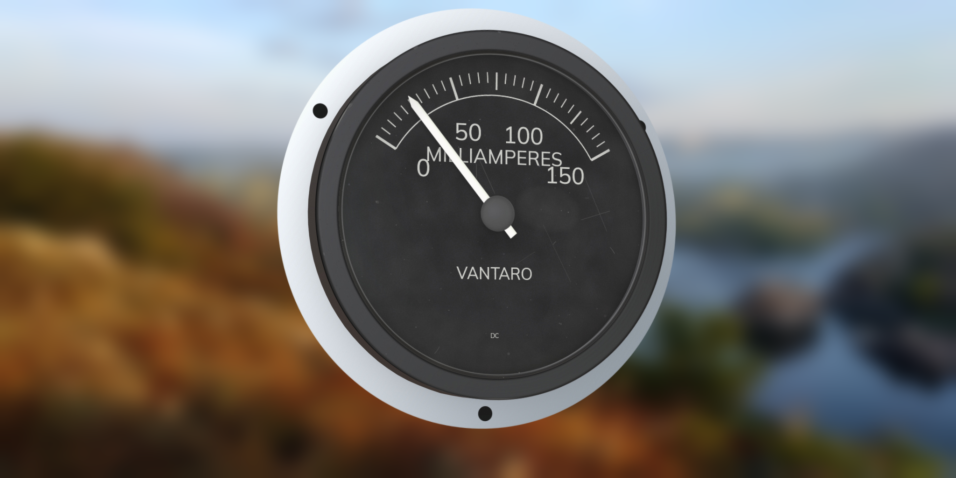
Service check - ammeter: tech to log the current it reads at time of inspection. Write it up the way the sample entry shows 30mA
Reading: 25mA
